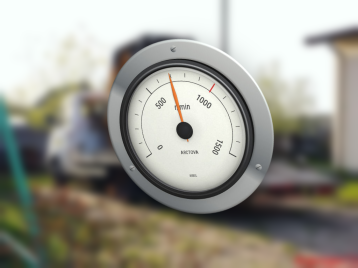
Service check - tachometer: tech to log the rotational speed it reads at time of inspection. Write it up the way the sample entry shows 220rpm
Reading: 700rpm
